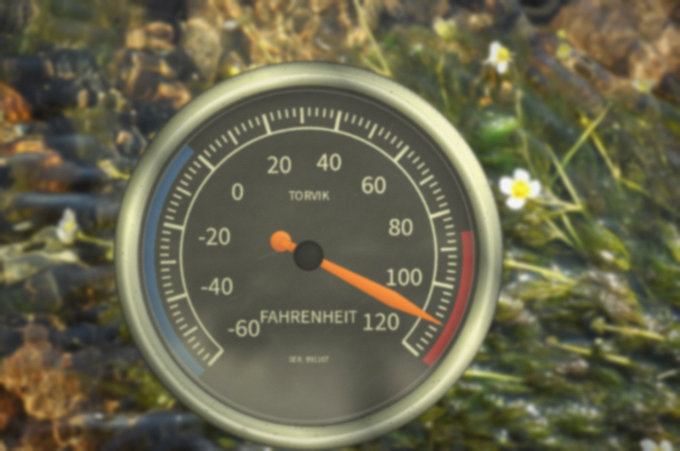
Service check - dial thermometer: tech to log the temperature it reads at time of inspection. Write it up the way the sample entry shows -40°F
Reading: 110°F
